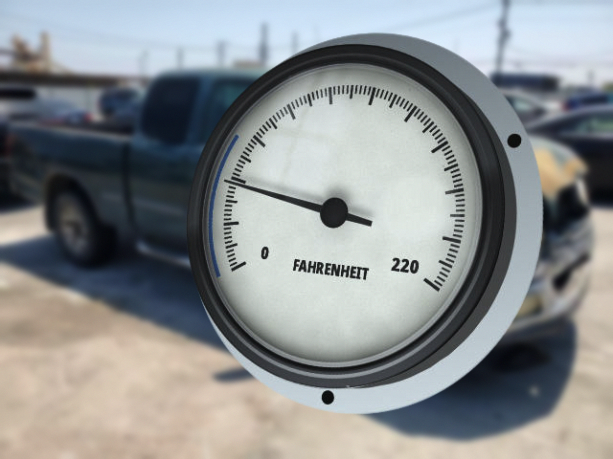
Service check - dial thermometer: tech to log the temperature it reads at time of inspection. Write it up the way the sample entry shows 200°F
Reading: 38°F
